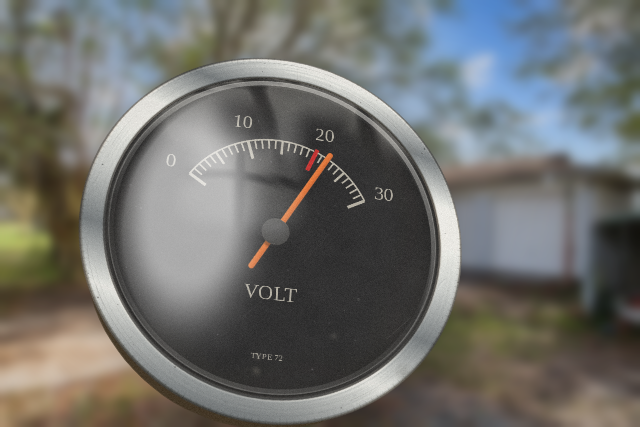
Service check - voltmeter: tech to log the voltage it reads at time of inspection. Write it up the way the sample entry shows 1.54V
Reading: 22V
